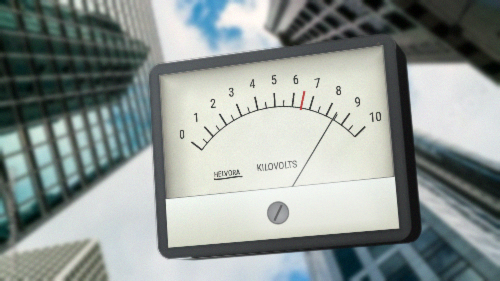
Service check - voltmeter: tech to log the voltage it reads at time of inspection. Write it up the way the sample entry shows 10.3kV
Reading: 8.5kV
